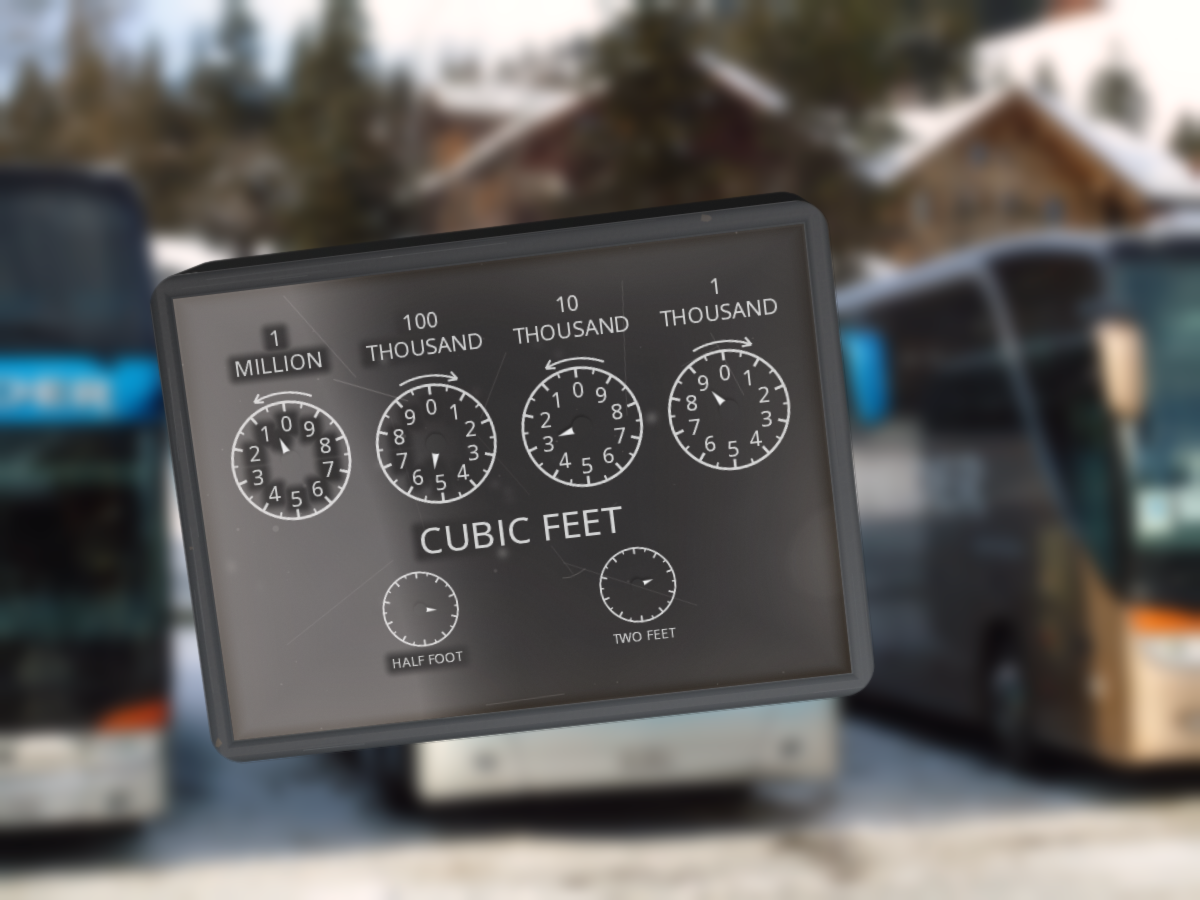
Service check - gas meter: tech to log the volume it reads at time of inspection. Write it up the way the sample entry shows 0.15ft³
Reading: 52900ft³
